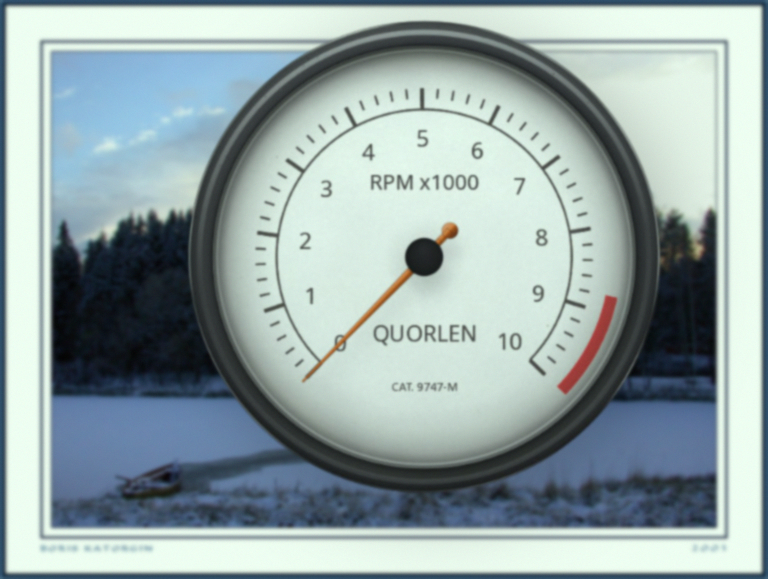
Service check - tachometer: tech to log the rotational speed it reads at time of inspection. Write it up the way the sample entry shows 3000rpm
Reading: 0rpm
